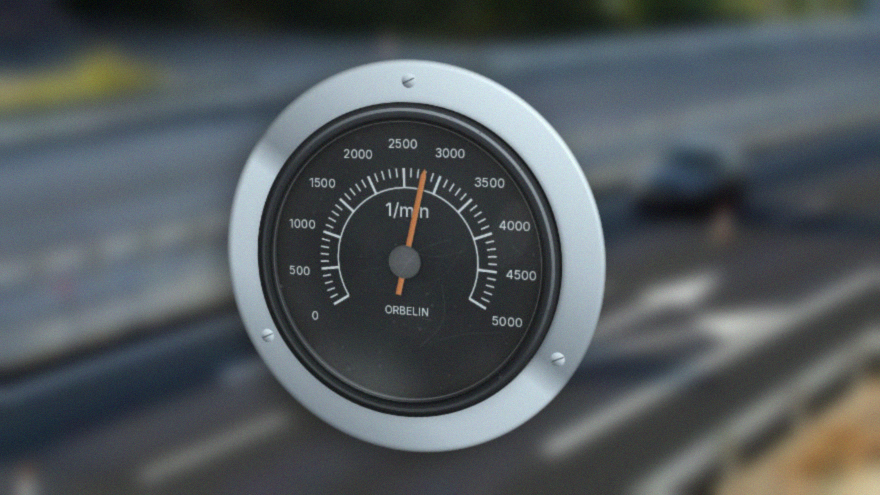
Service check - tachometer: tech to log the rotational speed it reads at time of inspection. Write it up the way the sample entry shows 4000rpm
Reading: 2800rpm
